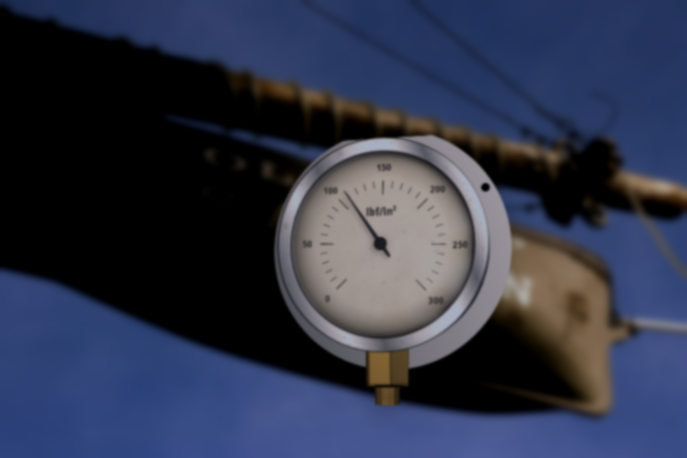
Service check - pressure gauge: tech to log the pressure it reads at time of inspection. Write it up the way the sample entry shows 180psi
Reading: 110psi
